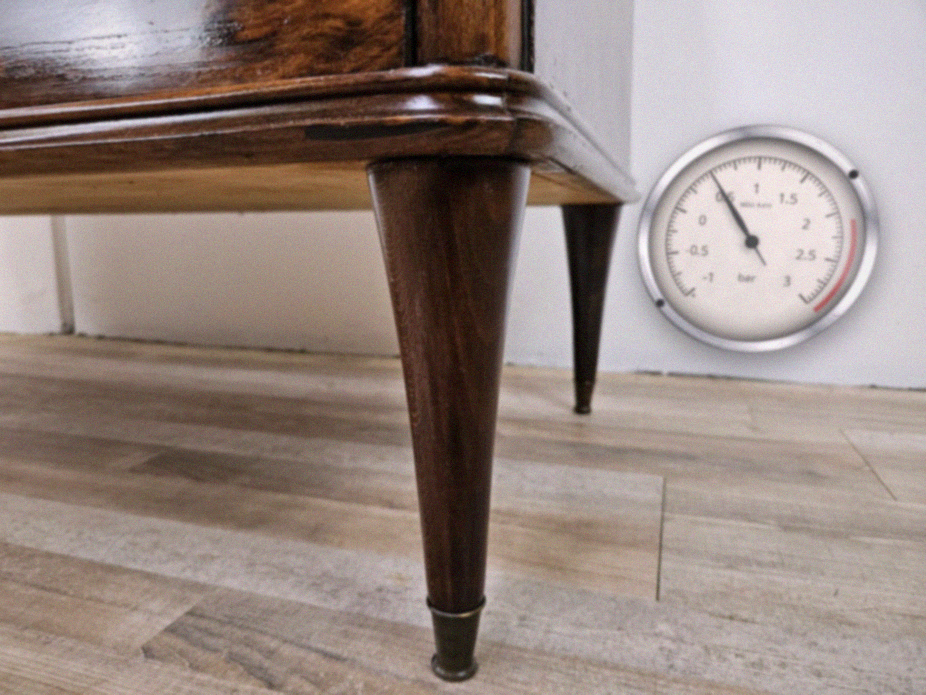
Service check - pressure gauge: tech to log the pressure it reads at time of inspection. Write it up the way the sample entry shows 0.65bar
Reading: 0.5bar
